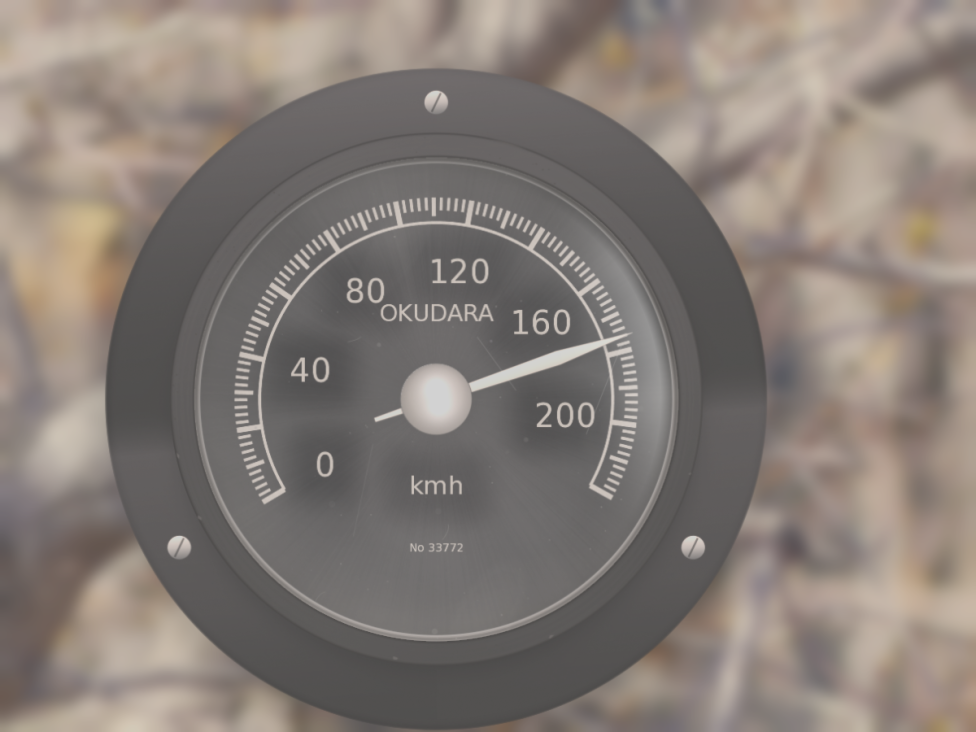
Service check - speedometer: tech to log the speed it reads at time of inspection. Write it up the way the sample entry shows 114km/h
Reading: 176km/h
